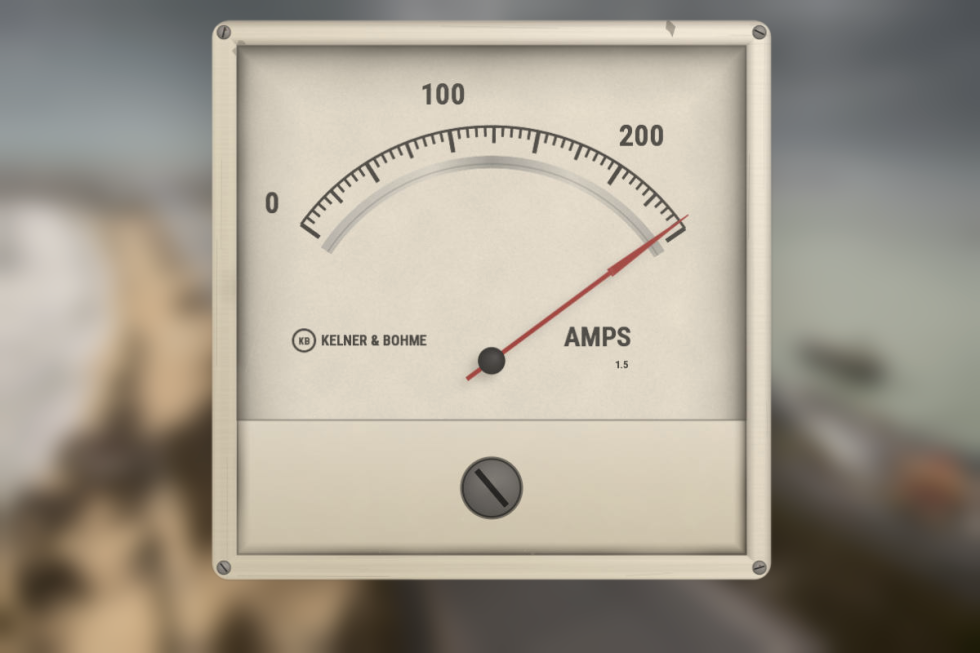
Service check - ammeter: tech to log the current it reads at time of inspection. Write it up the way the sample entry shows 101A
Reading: 245A
